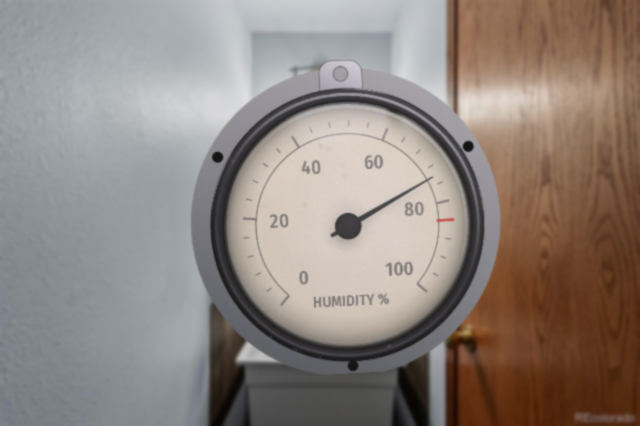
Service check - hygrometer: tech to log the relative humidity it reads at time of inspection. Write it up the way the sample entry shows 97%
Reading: 74%
